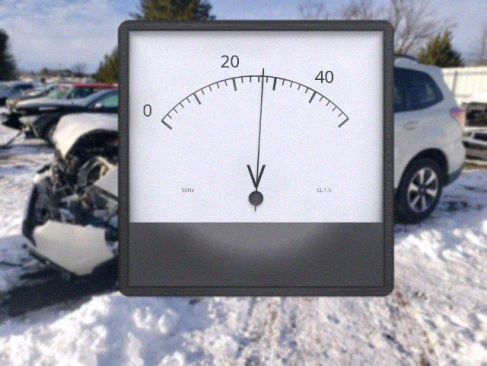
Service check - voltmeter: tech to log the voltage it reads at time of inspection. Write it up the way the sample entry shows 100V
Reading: 27V
